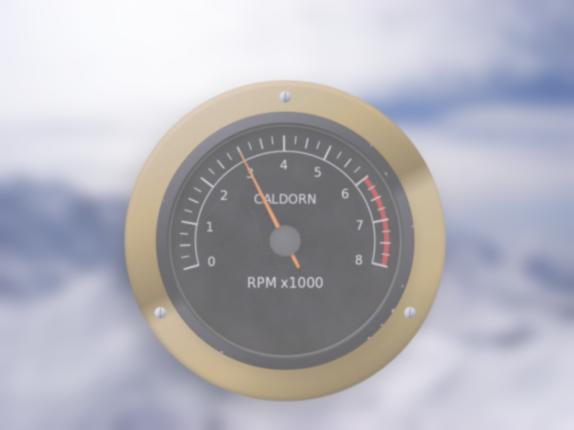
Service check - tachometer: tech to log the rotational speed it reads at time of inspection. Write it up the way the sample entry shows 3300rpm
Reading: 3000rpm
